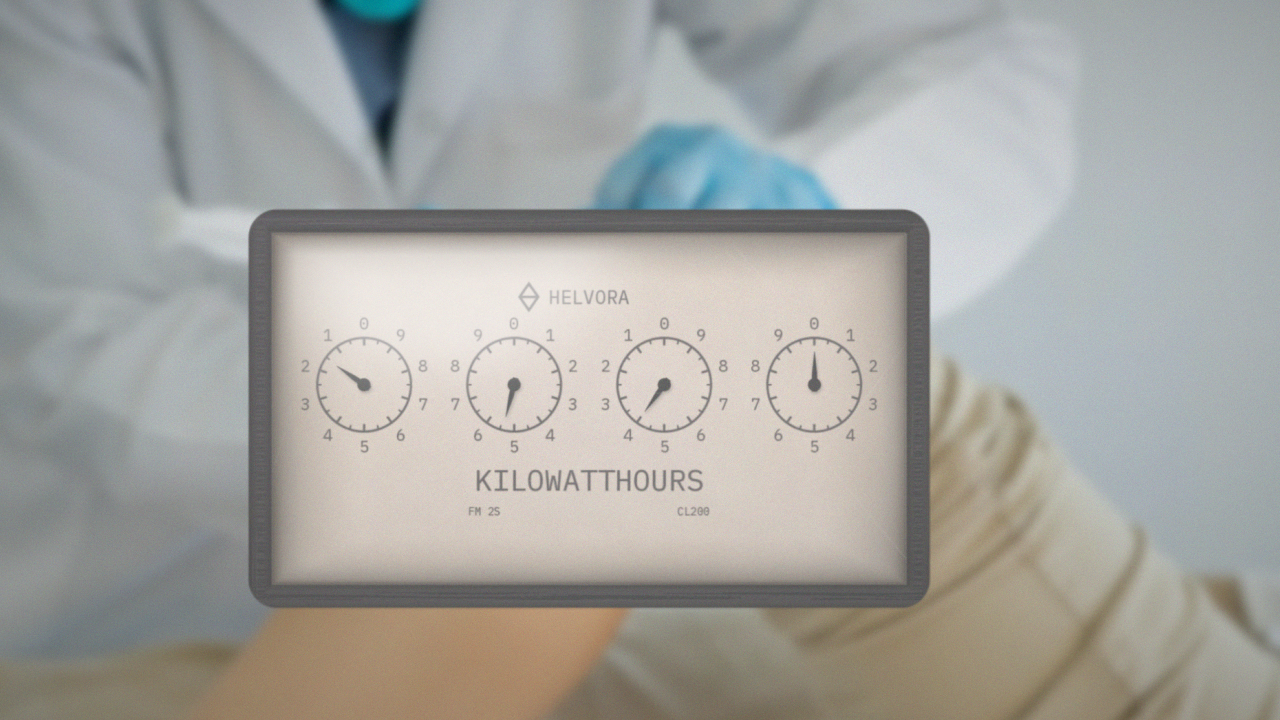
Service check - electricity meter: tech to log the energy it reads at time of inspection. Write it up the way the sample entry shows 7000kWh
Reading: 1540kWh
